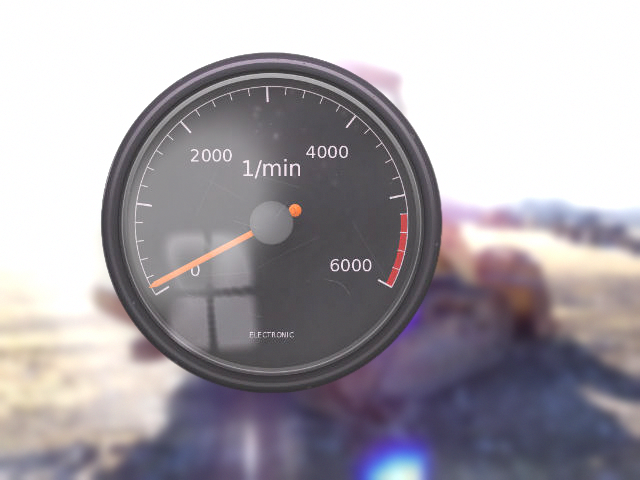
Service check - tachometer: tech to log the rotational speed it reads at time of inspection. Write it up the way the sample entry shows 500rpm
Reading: 100rpm
